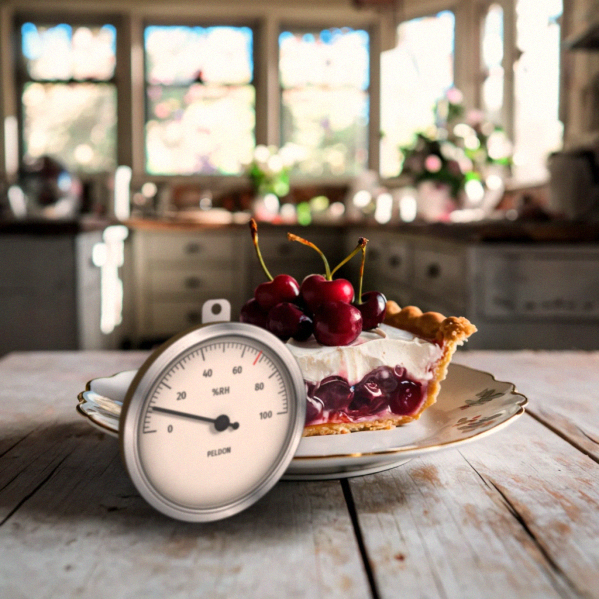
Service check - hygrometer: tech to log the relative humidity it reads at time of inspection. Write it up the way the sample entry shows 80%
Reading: 10%
